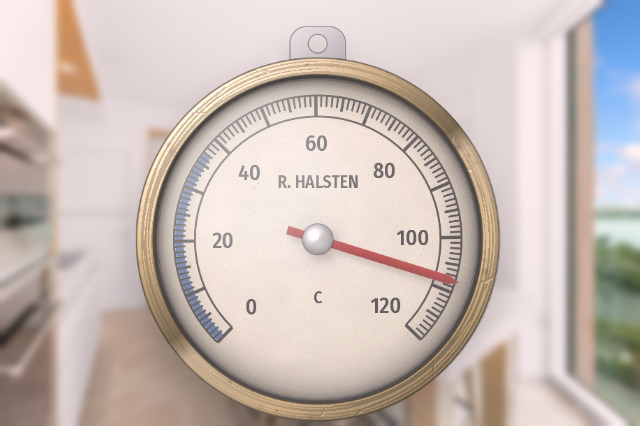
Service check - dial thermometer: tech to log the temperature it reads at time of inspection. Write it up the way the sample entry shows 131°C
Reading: 108°C
